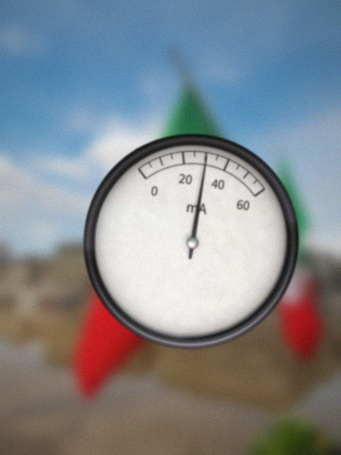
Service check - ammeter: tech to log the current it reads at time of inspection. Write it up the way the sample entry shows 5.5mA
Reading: 30mA
